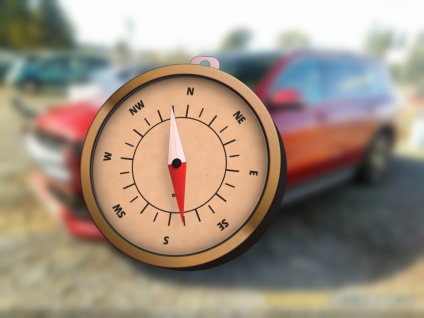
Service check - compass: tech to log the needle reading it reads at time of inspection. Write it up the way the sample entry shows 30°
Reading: 165°
